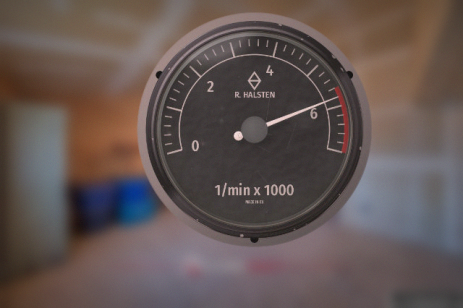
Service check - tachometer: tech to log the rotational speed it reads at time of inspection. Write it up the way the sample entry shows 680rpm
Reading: 5800rpm
